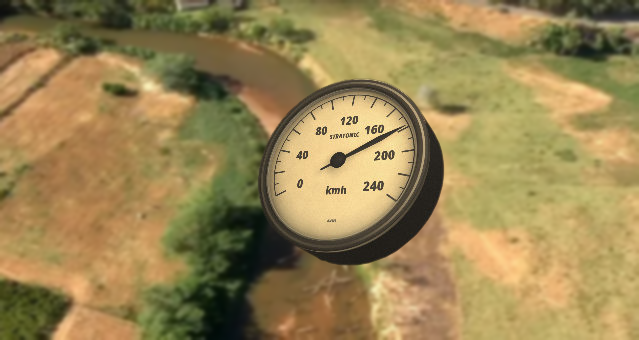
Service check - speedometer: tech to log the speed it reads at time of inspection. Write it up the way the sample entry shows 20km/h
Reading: 180km/h
